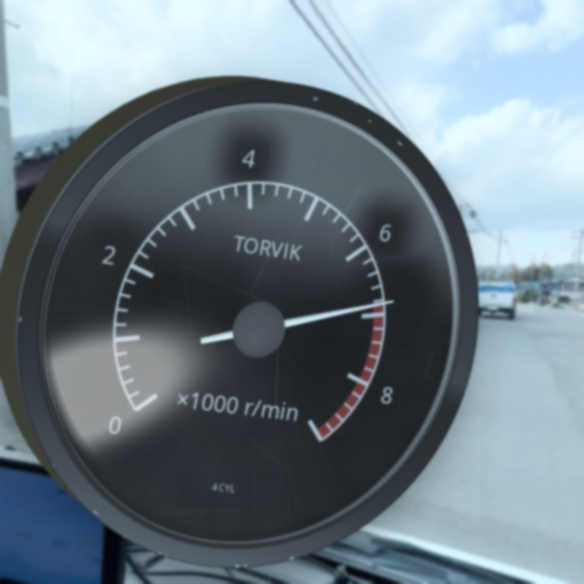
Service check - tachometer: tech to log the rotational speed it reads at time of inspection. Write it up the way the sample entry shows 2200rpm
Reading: 6800rpm
